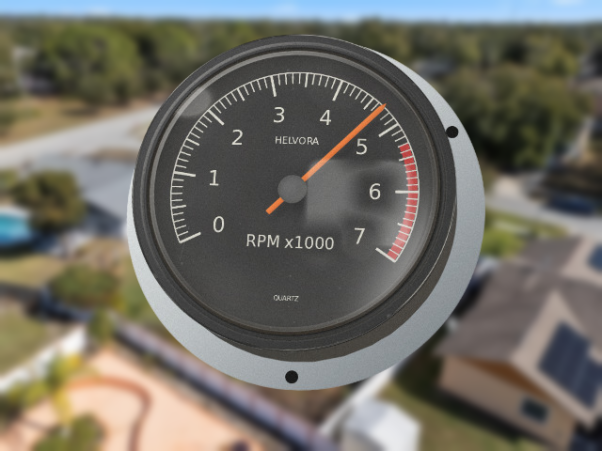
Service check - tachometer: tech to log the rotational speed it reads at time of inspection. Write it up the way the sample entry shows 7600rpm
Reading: 4700rpm
